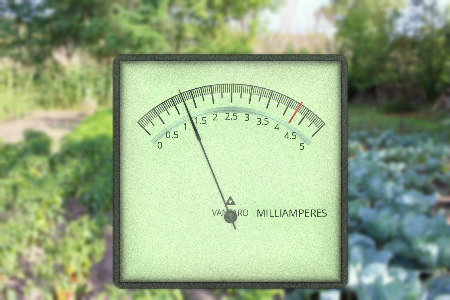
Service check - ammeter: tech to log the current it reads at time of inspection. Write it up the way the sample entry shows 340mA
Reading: 1.25mA
